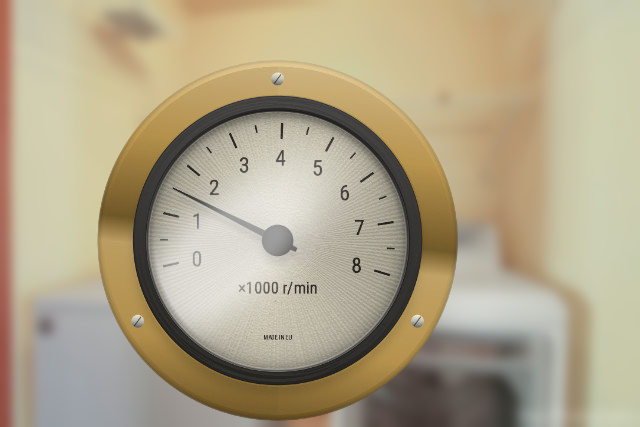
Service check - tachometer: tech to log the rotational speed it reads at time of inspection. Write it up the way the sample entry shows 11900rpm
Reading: 1500rpm
